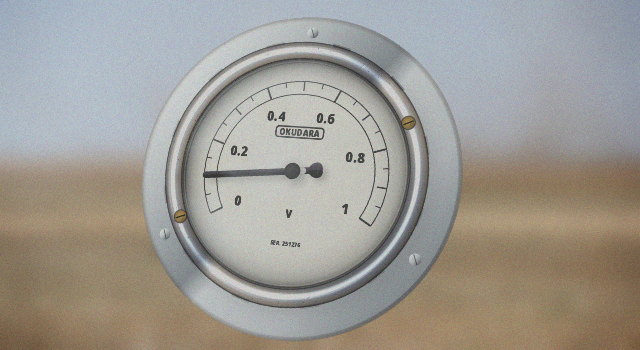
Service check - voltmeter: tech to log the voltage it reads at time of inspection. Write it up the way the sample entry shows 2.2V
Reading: 0.1V
